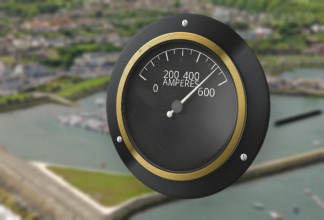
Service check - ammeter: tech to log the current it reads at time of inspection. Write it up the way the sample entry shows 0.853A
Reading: 525A
